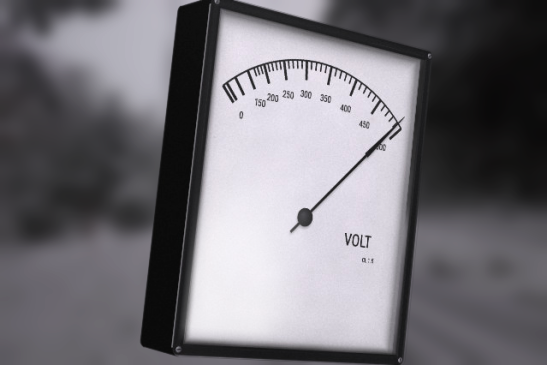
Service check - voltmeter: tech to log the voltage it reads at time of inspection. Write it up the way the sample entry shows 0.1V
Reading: 490V
